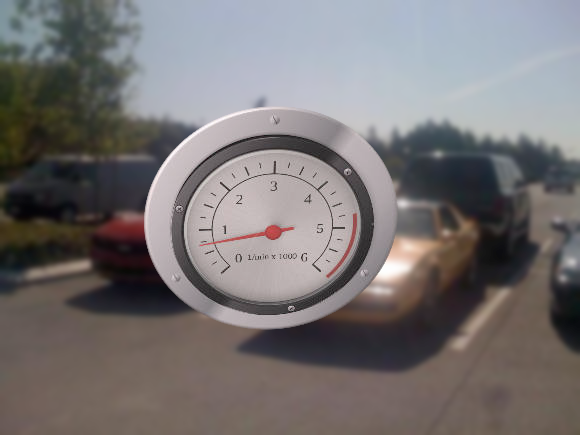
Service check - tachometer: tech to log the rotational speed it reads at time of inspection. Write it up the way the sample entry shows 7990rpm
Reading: 750rpm
